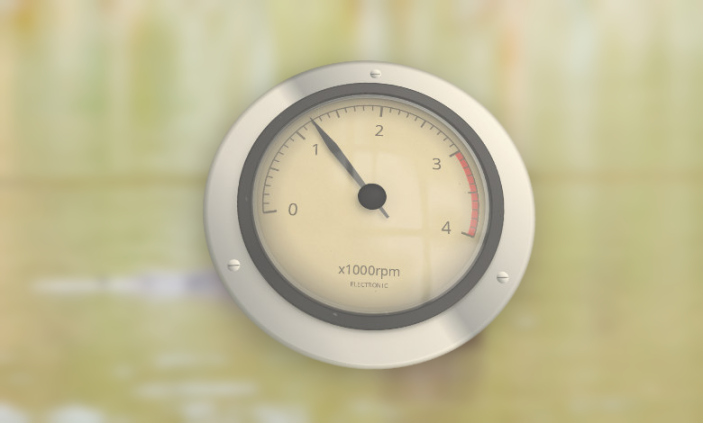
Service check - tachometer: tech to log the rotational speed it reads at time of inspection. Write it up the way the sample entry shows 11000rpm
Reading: 1200rpm
